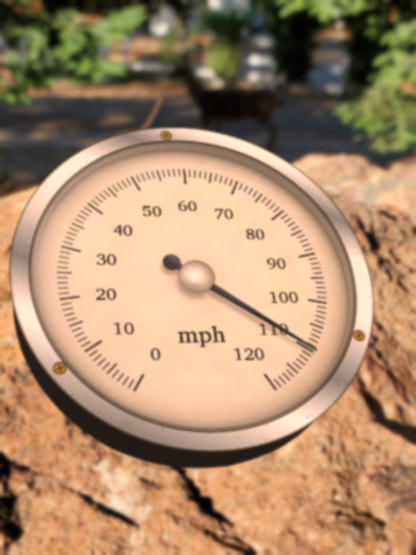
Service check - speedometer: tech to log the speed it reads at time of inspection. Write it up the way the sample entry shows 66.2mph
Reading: 110mph
